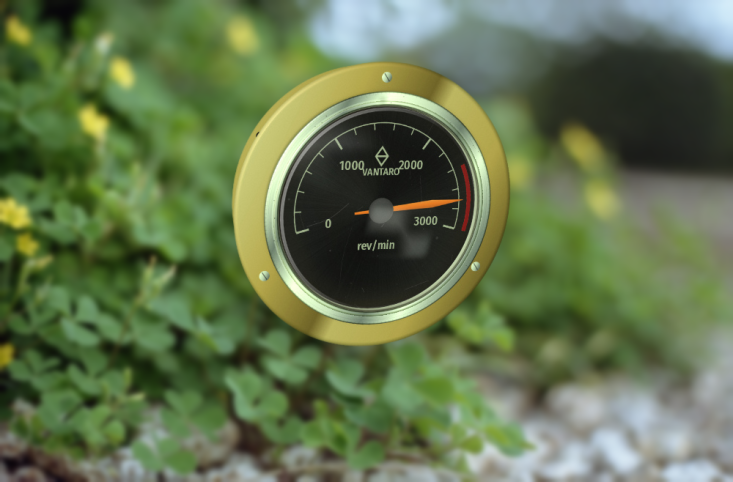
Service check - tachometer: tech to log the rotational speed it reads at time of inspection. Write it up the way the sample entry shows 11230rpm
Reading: 2700rpm
